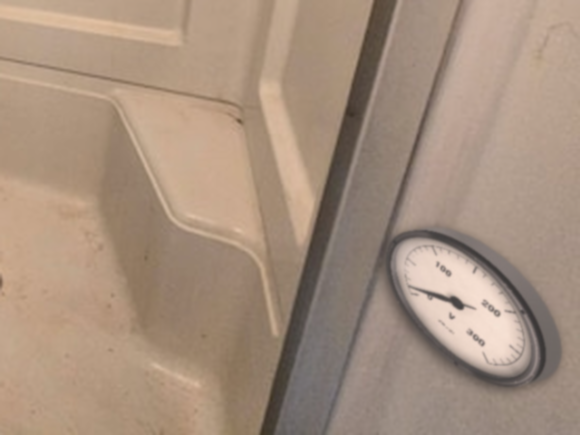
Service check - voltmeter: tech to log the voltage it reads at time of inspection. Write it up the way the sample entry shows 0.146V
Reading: 10V
